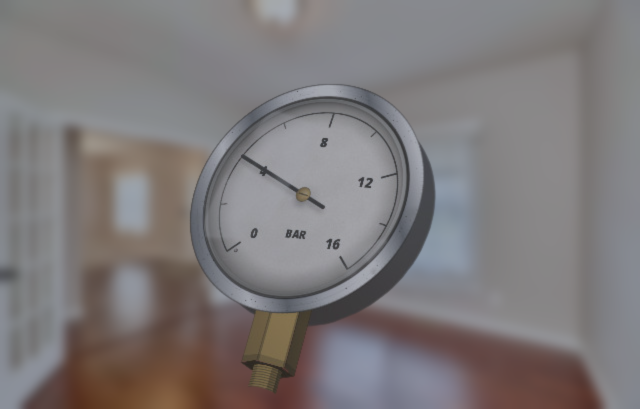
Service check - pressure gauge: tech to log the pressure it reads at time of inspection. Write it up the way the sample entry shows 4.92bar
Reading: 4bar
